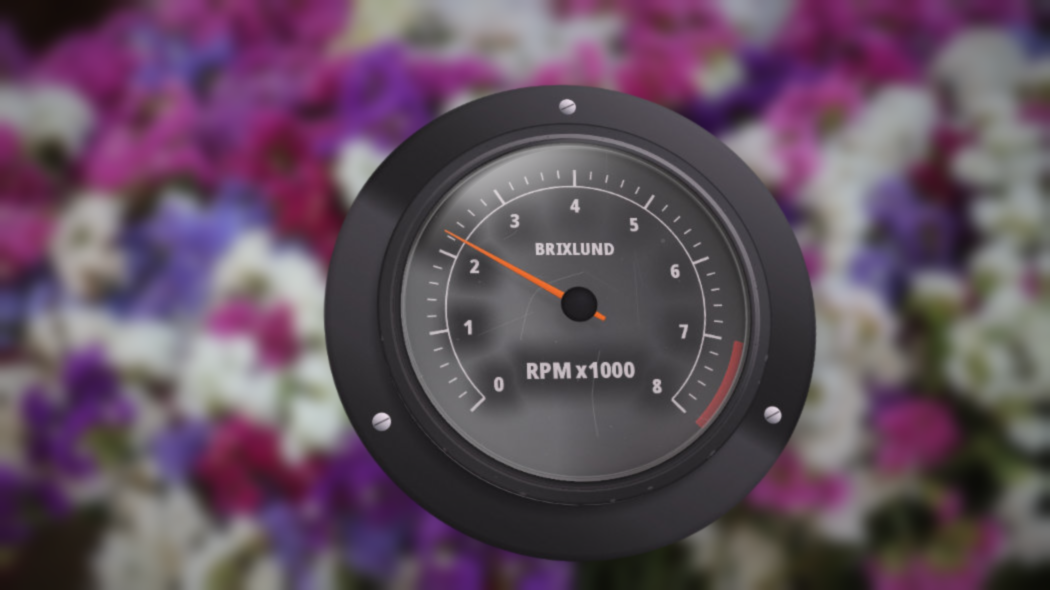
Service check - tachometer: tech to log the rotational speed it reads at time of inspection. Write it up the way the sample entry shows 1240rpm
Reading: 2200rpm
